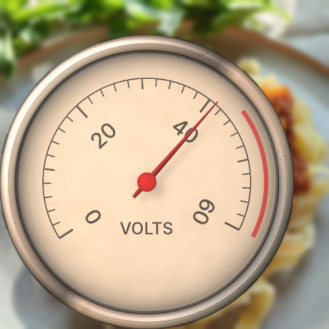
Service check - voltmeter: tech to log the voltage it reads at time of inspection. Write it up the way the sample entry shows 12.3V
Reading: 41V
